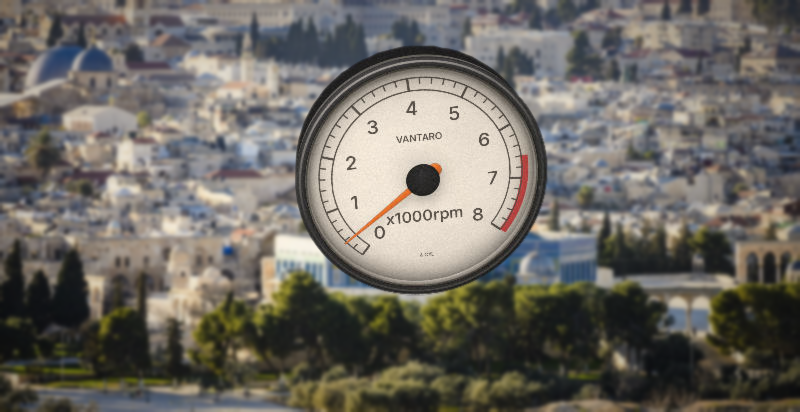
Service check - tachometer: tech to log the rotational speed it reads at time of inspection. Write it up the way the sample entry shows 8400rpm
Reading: 400rpm
